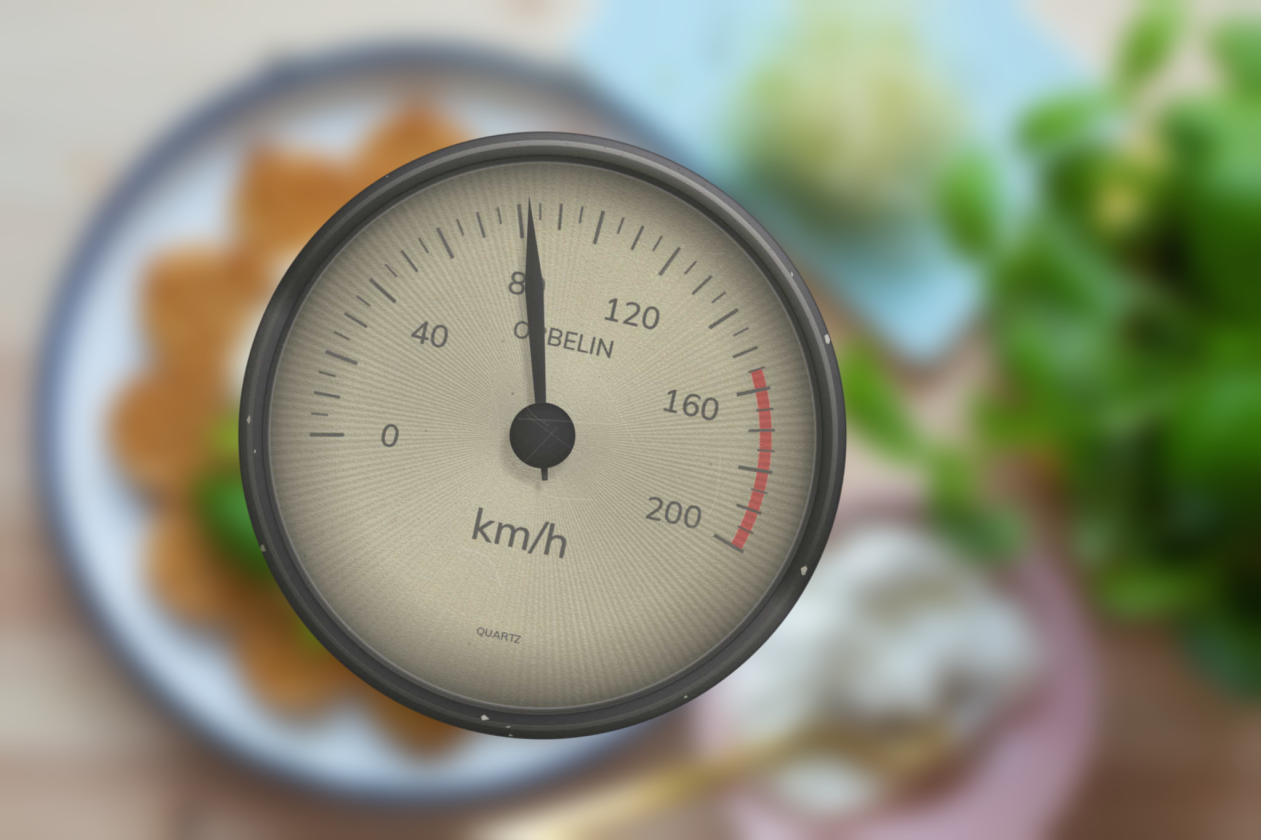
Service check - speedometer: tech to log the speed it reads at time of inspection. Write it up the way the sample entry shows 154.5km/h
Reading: 82.5km/h
